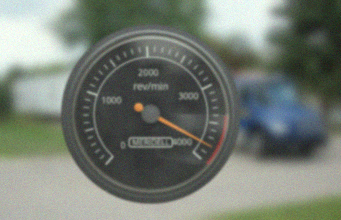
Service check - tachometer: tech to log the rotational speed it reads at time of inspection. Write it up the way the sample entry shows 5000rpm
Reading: 3800rpm
